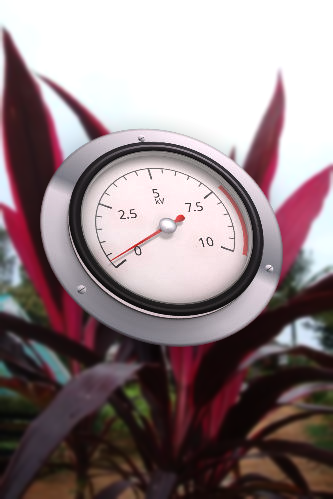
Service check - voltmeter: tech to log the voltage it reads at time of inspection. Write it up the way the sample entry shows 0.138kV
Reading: 0.25kV
